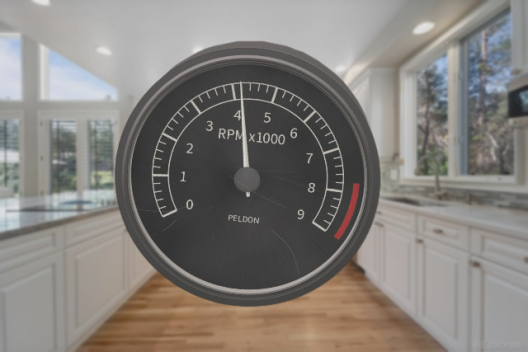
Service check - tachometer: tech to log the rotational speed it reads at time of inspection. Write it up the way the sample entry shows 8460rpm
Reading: 4200rpm
